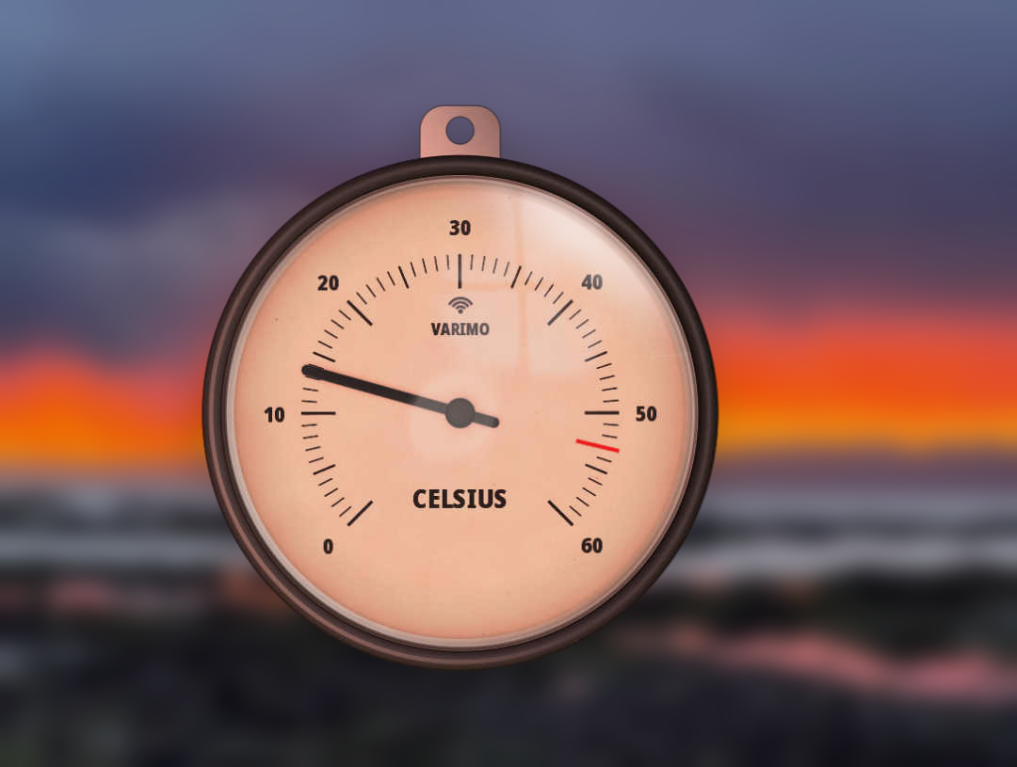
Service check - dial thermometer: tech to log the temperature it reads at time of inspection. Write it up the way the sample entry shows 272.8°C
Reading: 13.5°C
